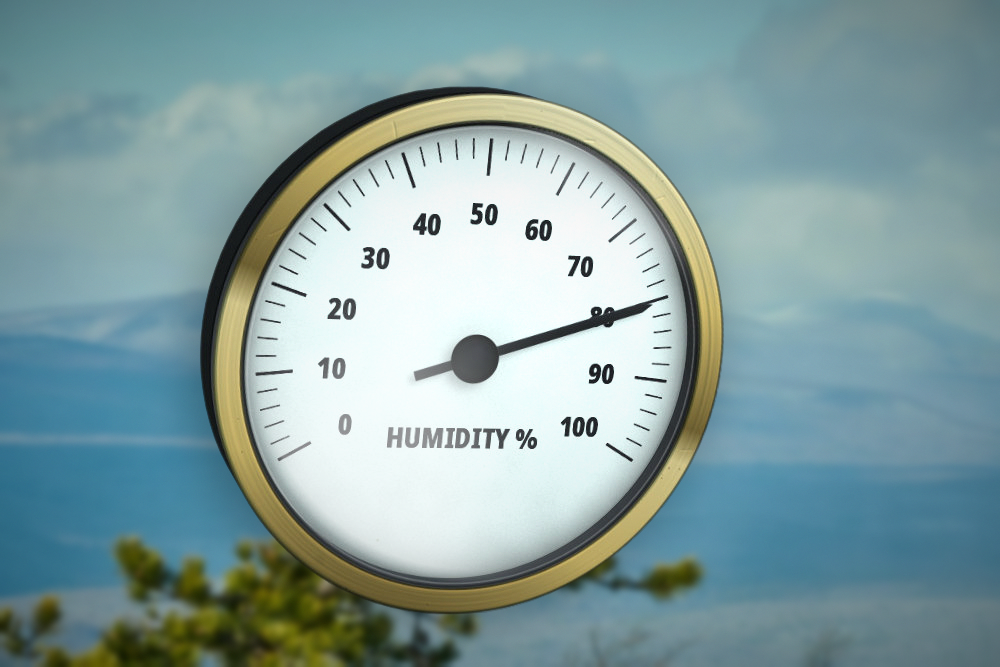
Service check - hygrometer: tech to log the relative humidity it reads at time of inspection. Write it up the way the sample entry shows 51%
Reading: 80%
